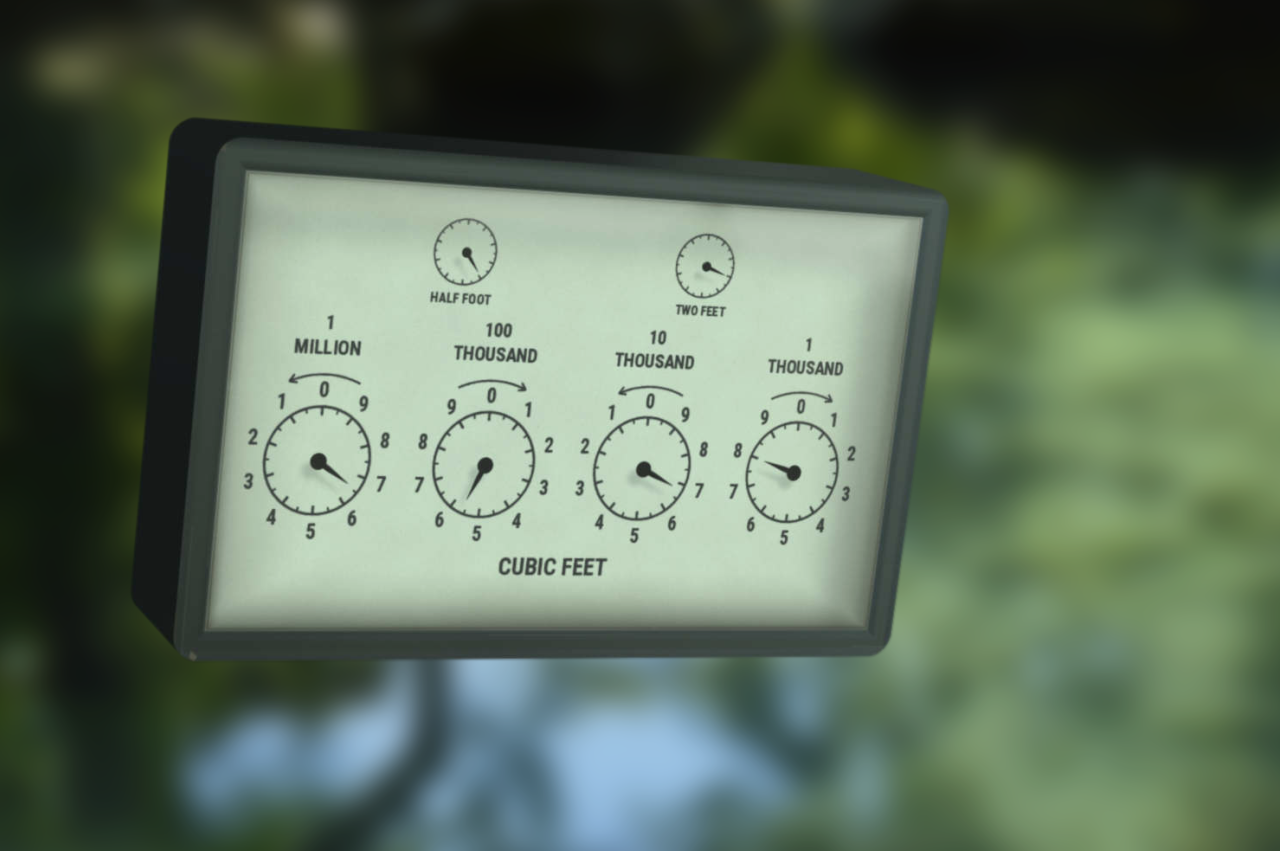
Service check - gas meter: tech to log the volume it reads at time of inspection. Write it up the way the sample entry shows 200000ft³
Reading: 656800ft³
